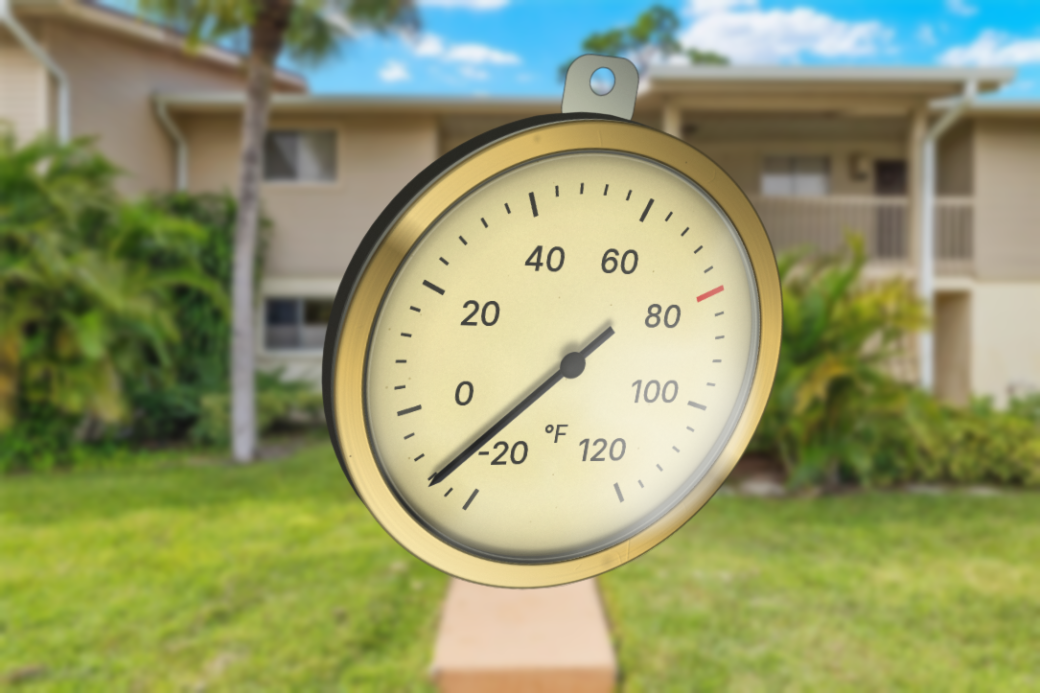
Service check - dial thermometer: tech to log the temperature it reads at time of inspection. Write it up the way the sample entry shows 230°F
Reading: -12°F
